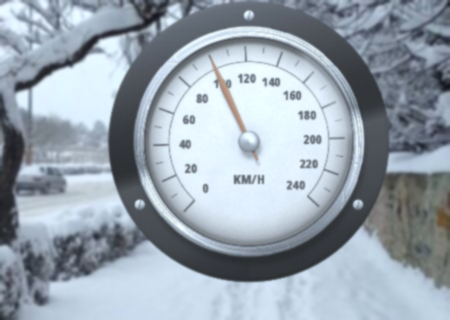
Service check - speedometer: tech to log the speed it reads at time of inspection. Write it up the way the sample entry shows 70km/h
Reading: 100km/h
